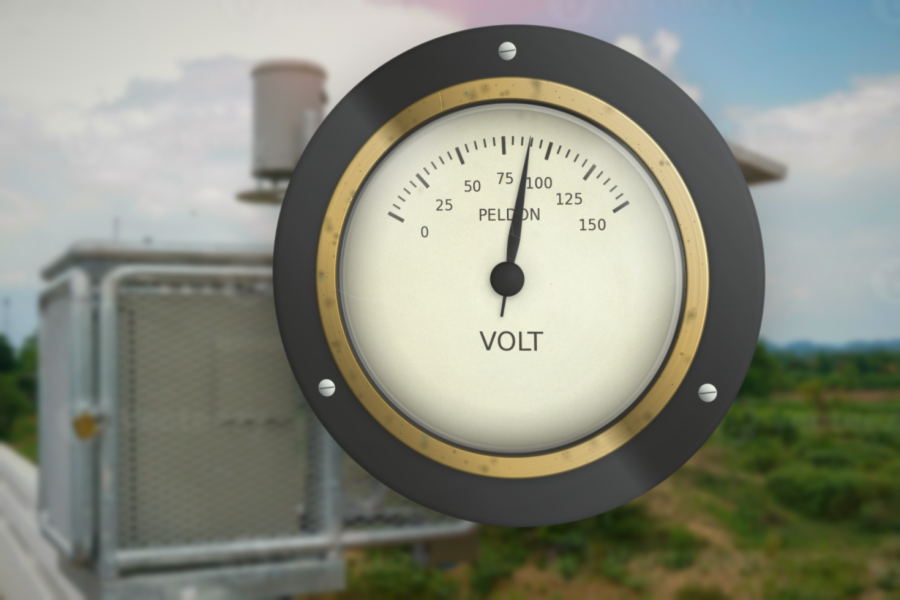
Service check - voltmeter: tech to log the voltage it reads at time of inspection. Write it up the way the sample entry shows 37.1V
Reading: 90V
